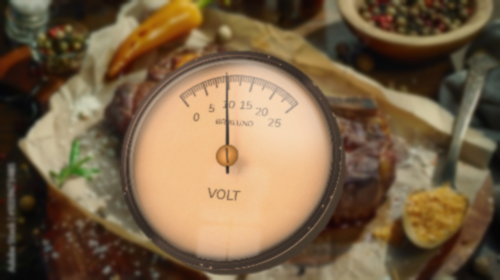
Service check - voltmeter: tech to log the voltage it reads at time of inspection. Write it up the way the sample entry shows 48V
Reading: 10V
